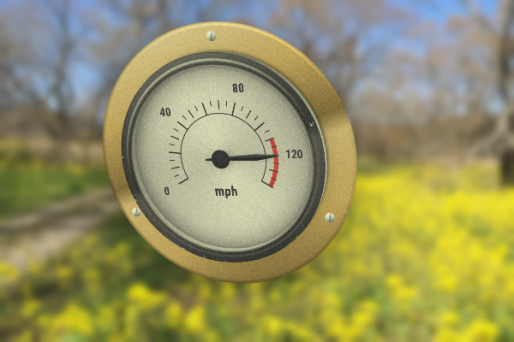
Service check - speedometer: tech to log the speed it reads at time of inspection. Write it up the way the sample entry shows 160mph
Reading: 120mph
